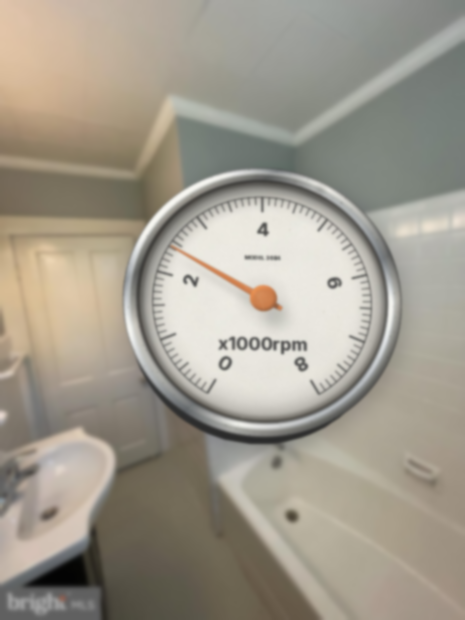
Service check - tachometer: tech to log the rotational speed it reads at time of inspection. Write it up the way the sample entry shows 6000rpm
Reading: 2400rpm
